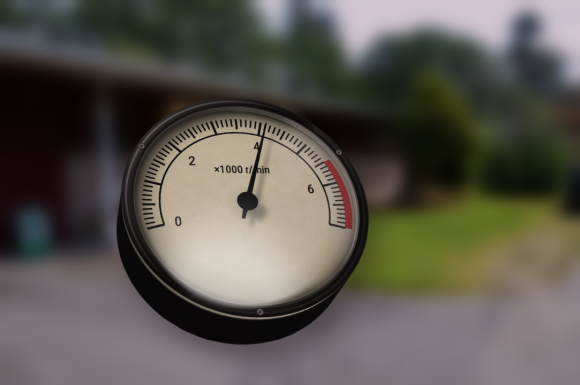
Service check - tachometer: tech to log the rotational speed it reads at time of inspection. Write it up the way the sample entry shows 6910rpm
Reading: 4100rpm
